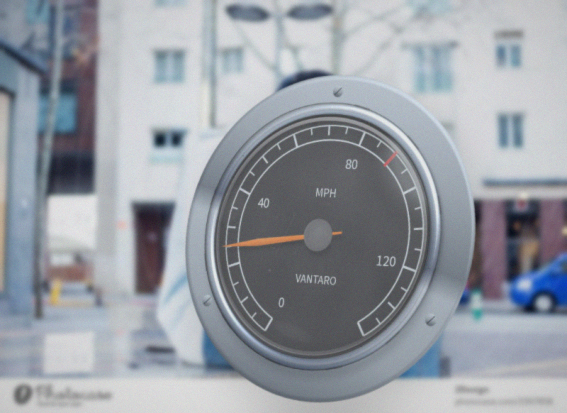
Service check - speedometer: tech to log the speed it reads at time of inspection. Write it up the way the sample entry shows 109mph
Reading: 25mph
